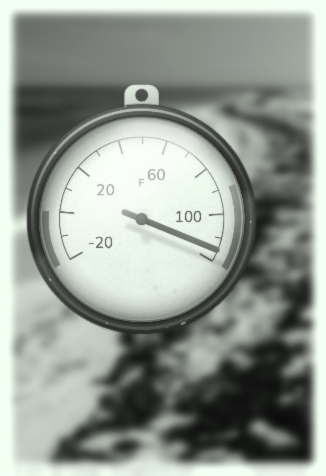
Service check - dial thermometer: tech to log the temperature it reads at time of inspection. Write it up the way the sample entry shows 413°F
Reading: 115°F
